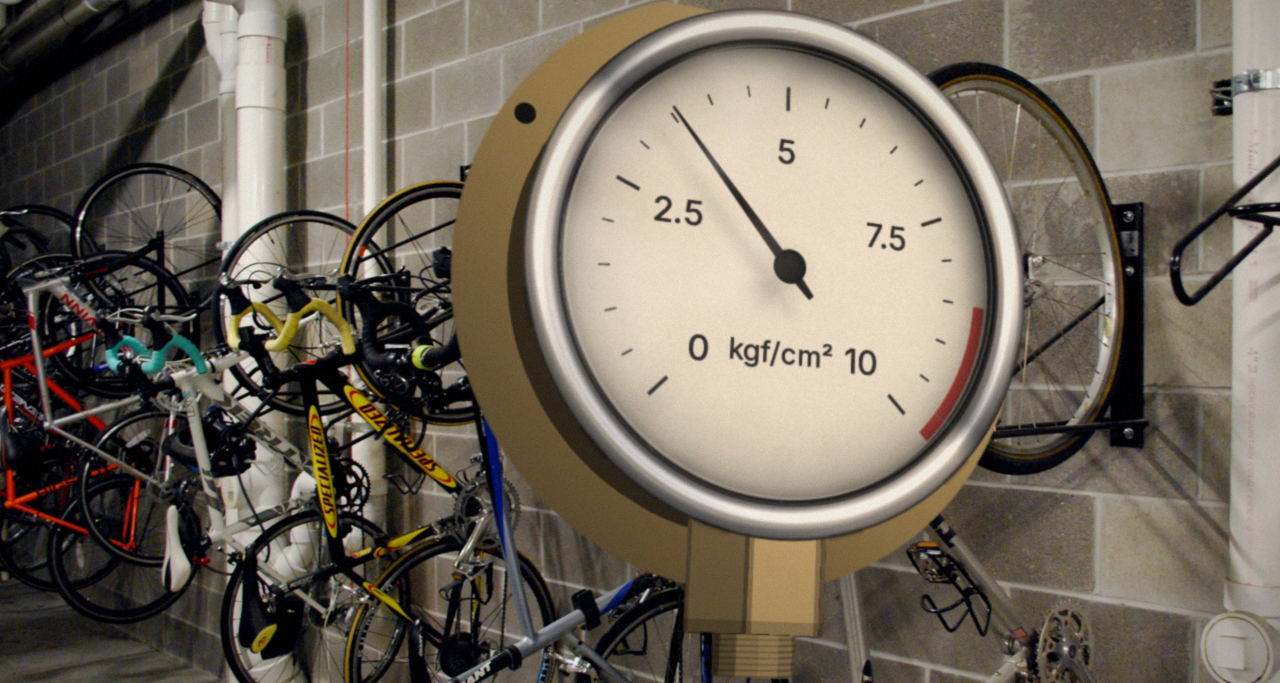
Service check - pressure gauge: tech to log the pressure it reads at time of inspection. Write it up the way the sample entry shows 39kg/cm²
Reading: 3.5kg/cm²
